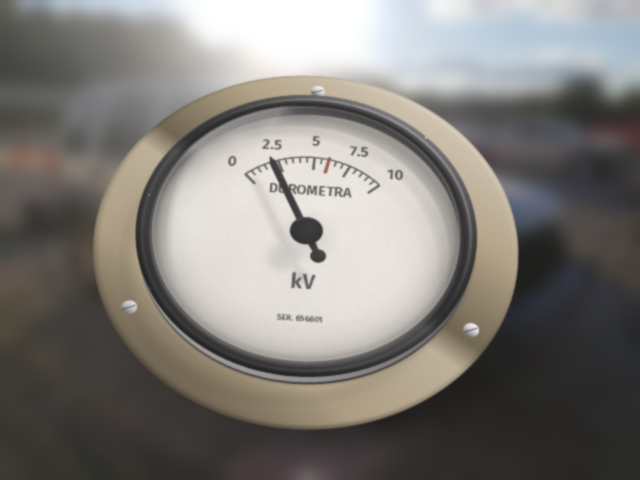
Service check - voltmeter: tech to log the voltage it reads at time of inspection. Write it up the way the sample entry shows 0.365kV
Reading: 2kV
